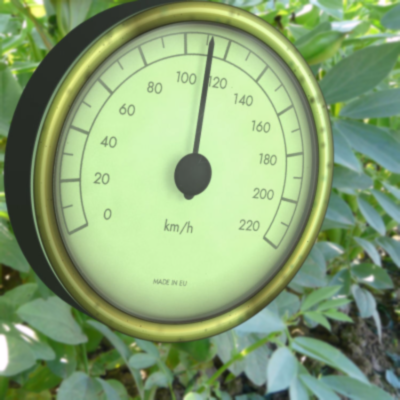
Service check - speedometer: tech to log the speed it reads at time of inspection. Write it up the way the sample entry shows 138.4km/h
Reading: 110km/h
